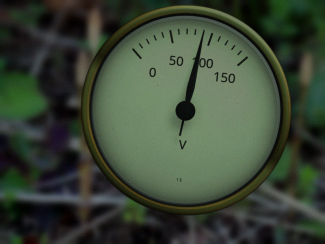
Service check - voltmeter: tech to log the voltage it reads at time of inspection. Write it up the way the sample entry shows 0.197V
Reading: 90V
